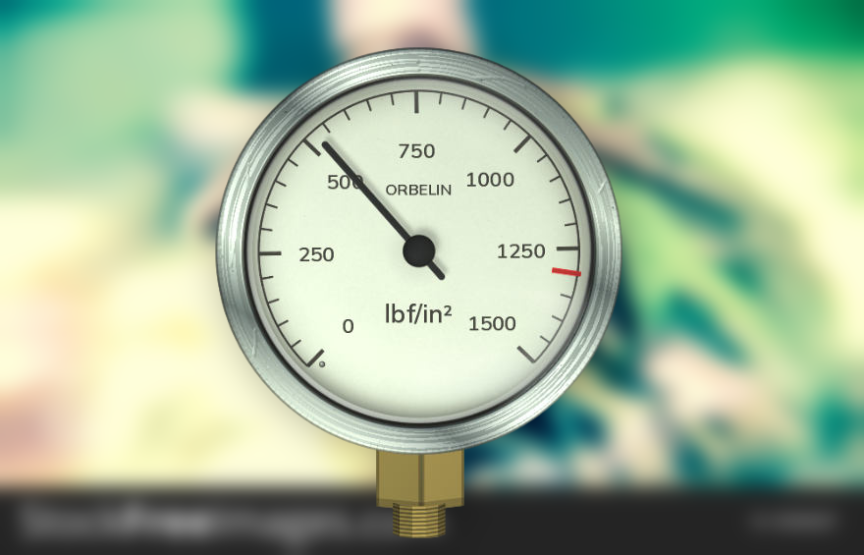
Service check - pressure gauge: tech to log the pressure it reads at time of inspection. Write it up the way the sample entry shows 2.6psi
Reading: 525psi
